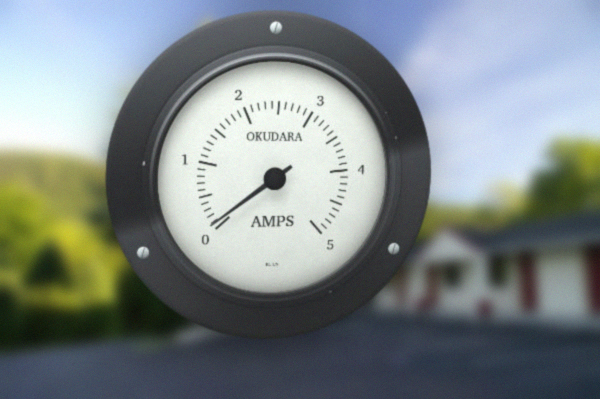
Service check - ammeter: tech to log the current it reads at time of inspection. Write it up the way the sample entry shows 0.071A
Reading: 0.1A
